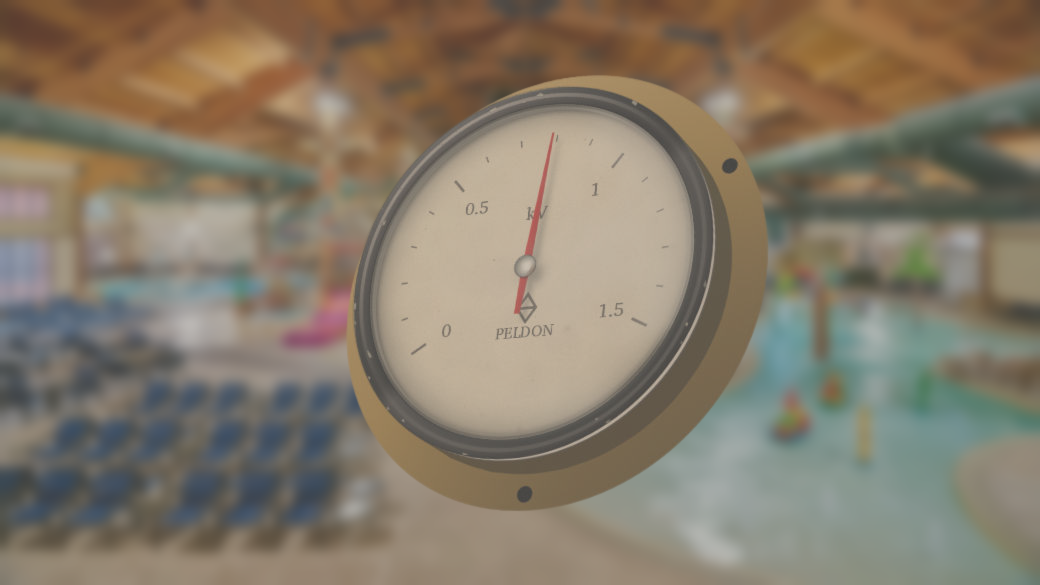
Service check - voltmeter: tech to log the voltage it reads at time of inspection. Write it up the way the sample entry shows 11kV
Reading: 0.8kV
